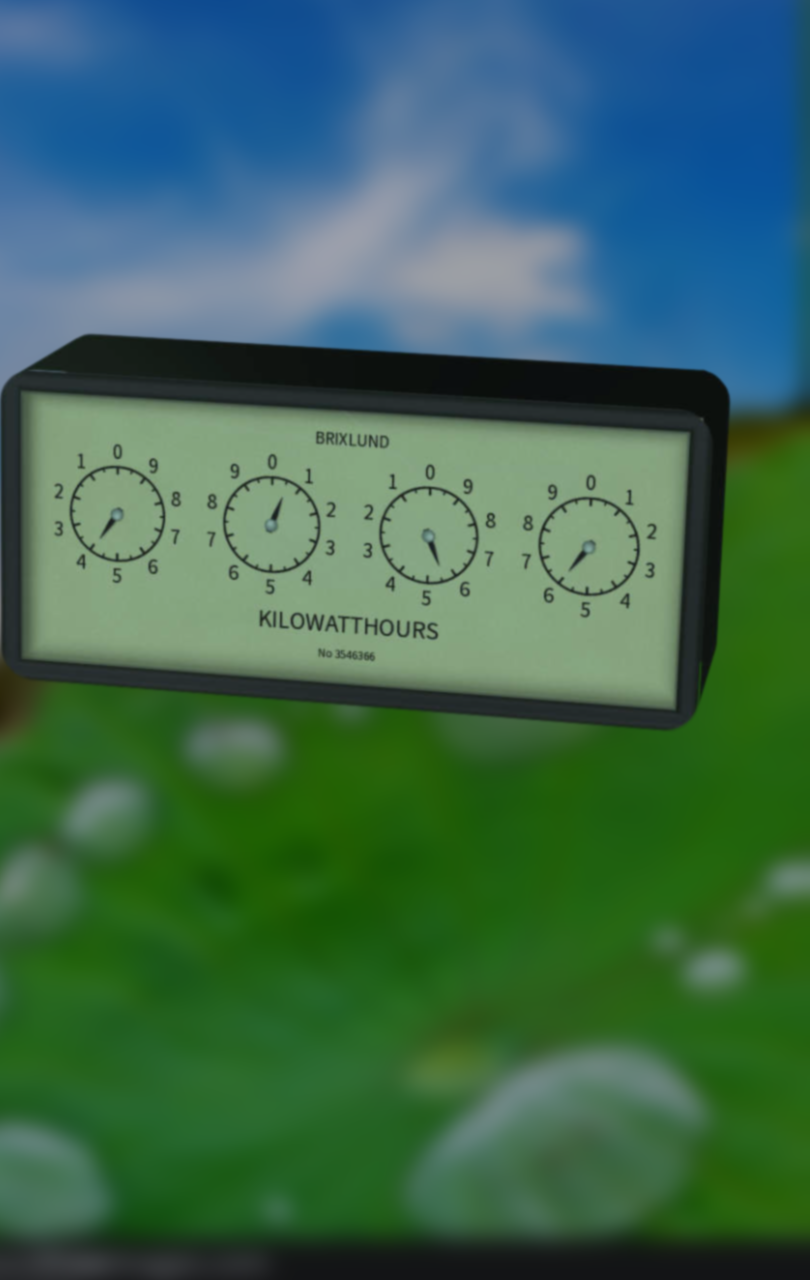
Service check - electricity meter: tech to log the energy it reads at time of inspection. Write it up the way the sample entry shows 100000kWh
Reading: 4056kWh
